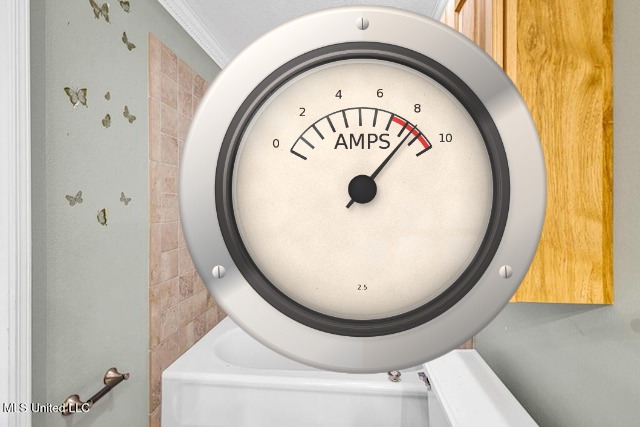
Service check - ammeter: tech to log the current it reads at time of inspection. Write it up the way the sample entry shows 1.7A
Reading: 8.5A
